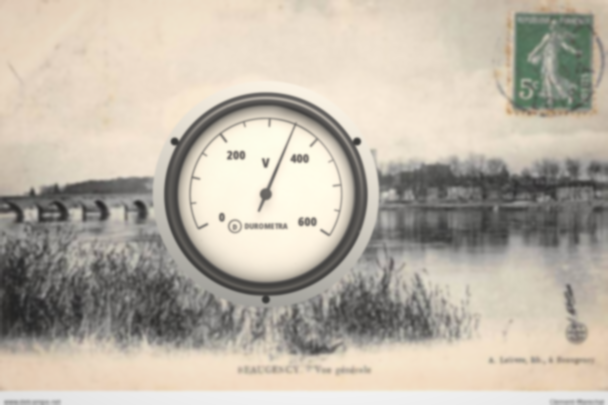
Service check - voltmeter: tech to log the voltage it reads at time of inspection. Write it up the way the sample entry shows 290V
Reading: 350V
